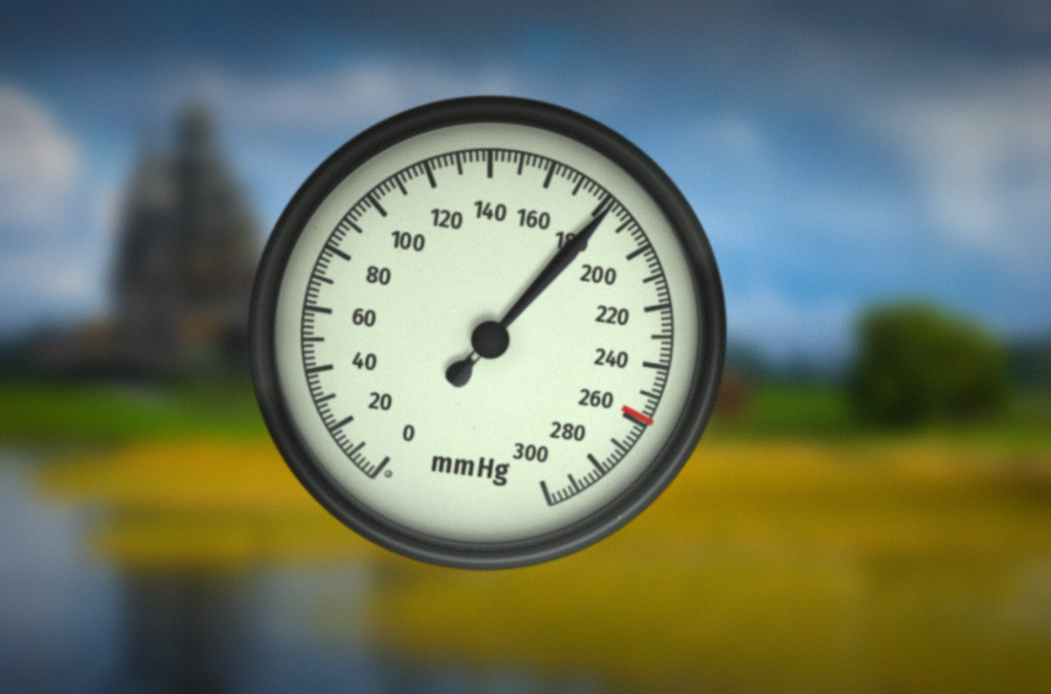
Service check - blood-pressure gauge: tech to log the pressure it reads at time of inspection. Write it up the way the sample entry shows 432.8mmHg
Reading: 182mmHg
